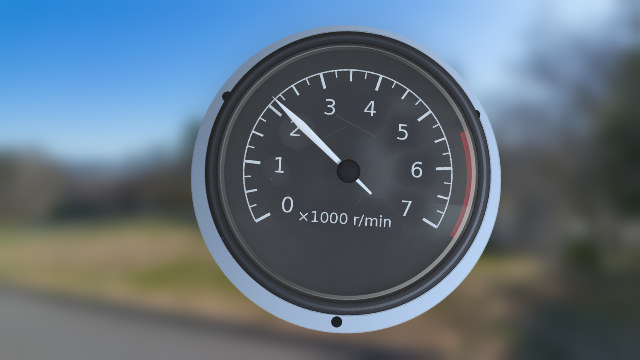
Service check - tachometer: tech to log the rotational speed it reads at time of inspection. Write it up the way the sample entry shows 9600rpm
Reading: 2125rpm
